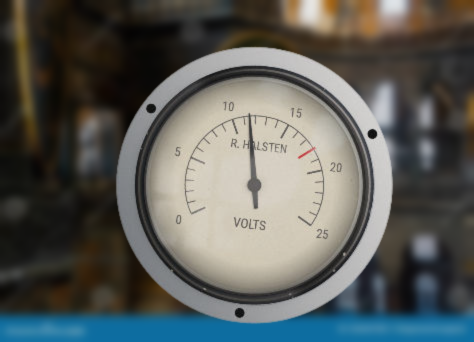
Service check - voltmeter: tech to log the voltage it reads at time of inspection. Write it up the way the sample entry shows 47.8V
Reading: 11.5V
